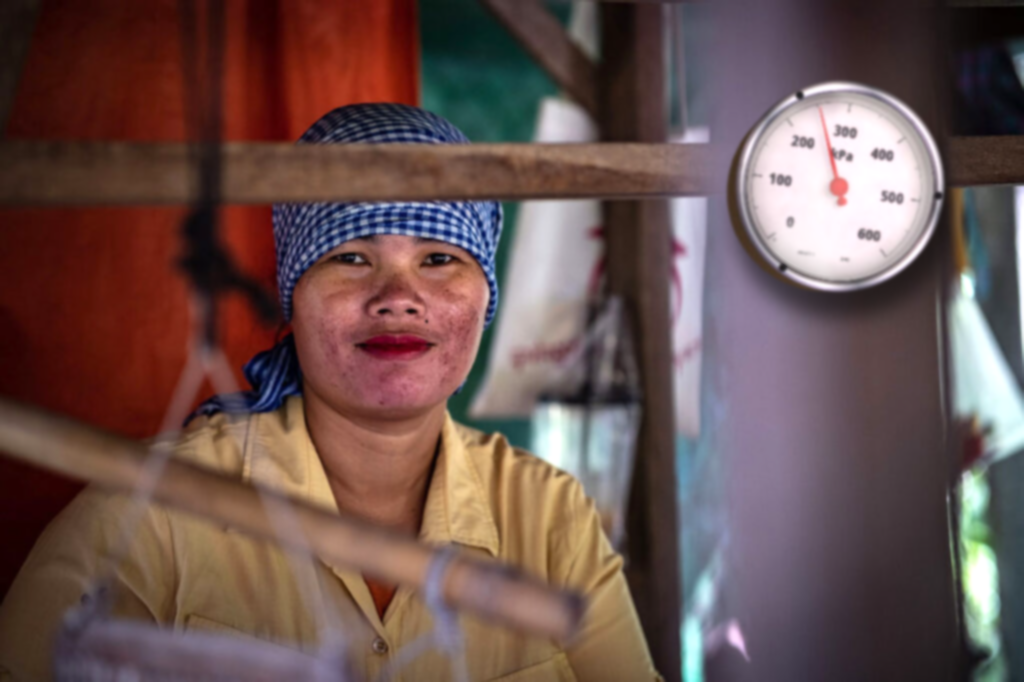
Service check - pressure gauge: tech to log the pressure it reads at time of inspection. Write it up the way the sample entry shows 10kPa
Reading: 250kPa
